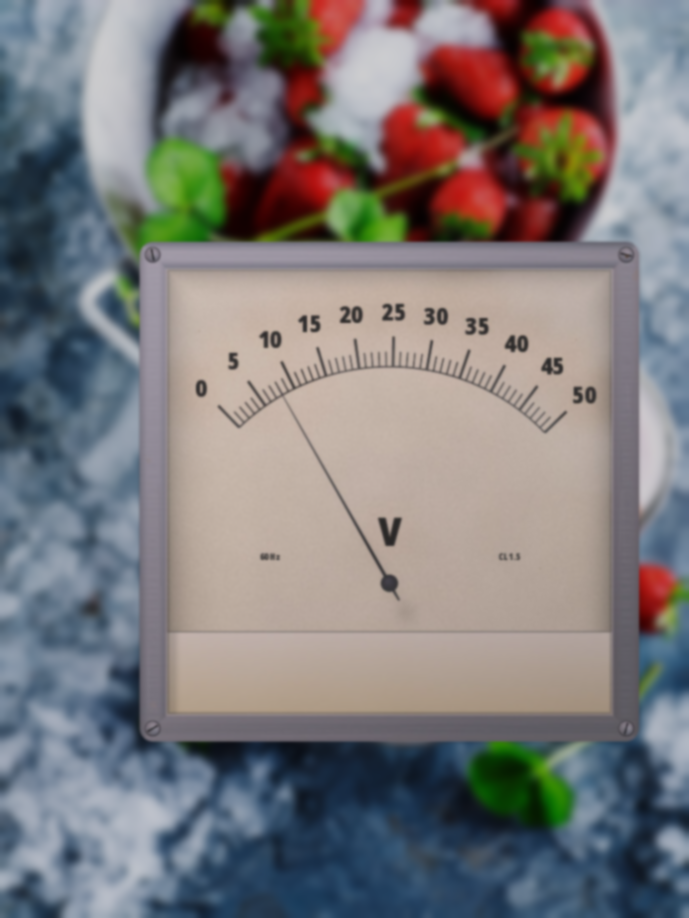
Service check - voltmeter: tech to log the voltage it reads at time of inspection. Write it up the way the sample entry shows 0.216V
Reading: 8V
